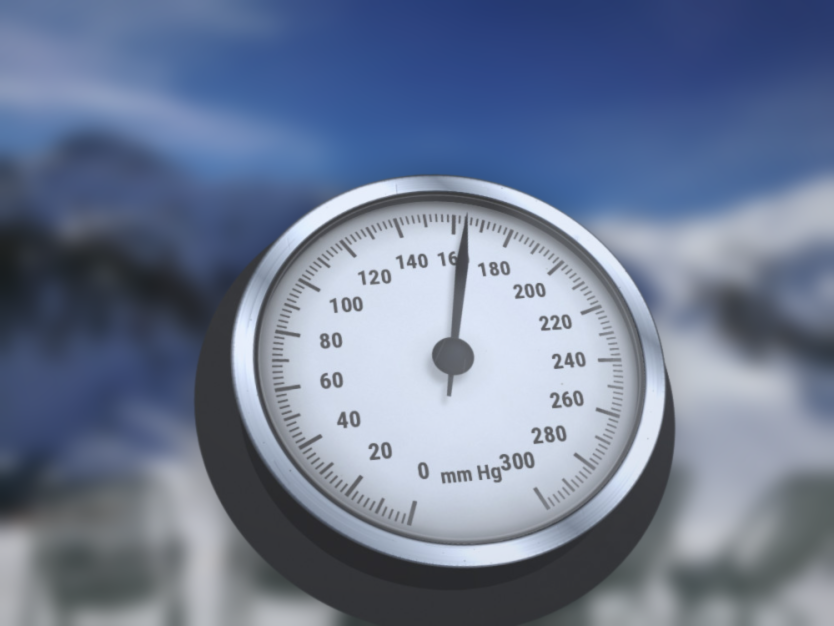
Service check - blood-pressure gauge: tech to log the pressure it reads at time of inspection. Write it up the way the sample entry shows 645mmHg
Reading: 164mmHg
